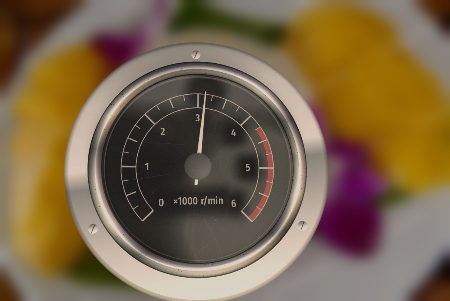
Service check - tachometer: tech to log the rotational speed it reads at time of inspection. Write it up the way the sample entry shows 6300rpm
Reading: 3125rpm
